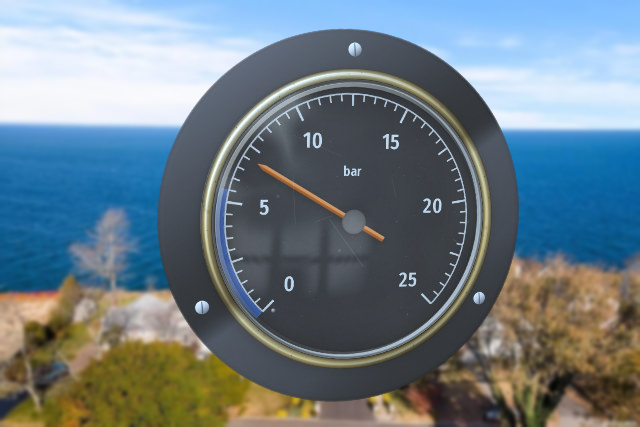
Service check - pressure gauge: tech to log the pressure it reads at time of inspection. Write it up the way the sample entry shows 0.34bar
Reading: 7bar
